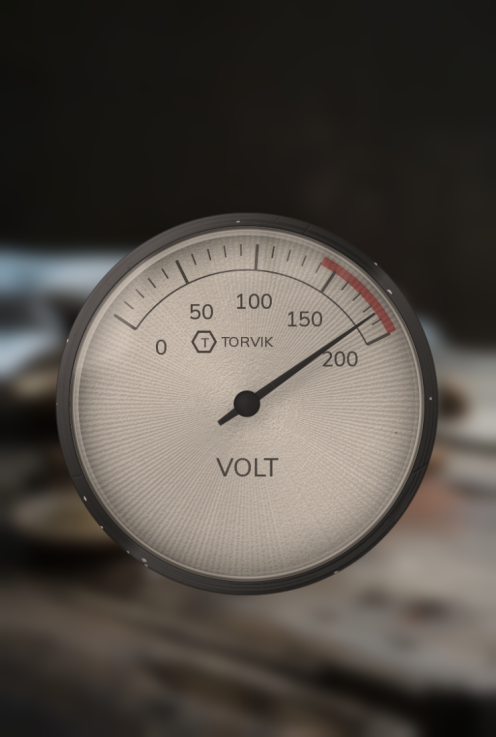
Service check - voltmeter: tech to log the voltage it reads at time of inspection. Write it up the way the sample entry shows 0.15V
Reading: 185V
